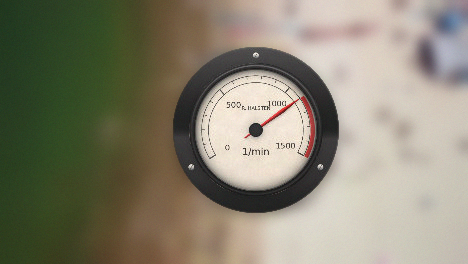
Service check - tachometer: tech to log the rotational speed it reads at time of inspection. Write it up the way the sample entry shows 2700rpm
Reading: 1100rpm
